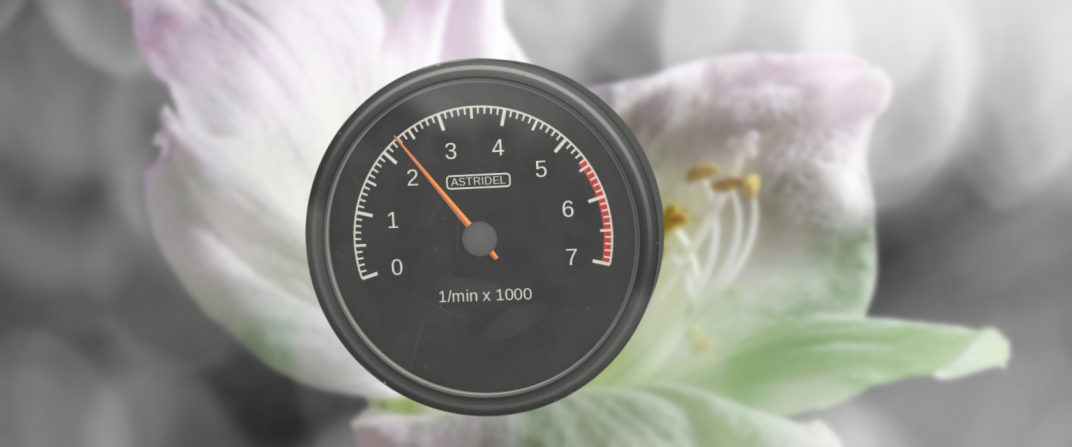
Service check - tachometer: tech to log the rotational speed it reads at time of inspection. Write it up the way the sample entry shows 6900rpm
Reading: 2300rpm
